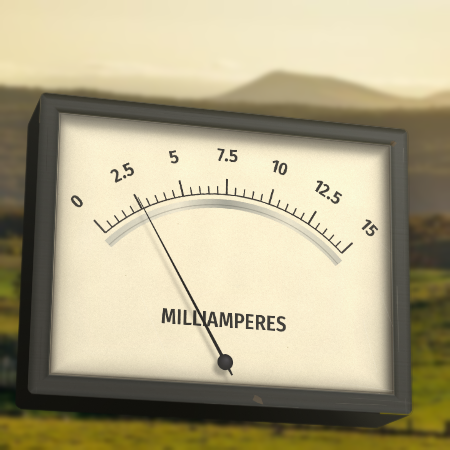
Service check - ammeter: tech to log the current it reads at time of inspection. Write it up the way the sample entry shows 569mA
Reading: 2.5mA
